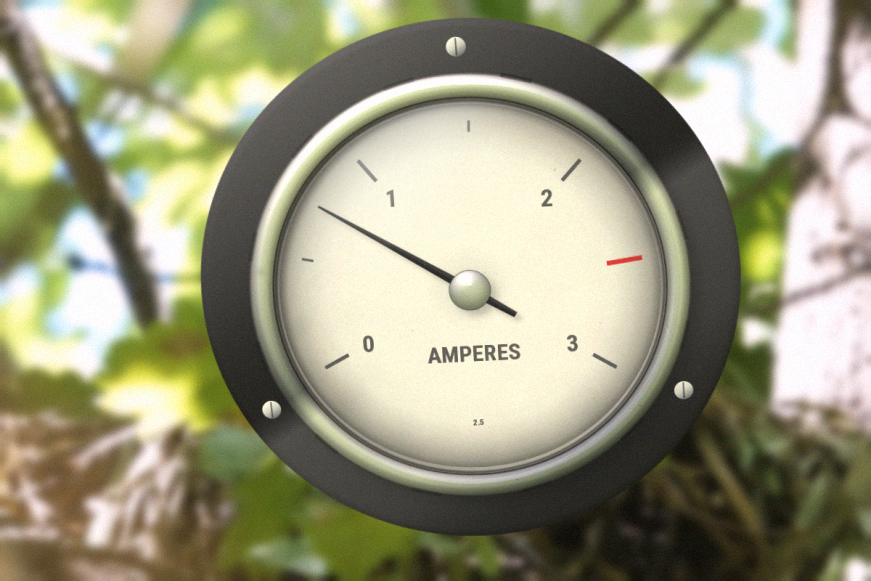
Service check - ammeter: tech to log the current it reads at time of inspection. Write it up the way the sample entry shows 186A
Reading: 0.75A
